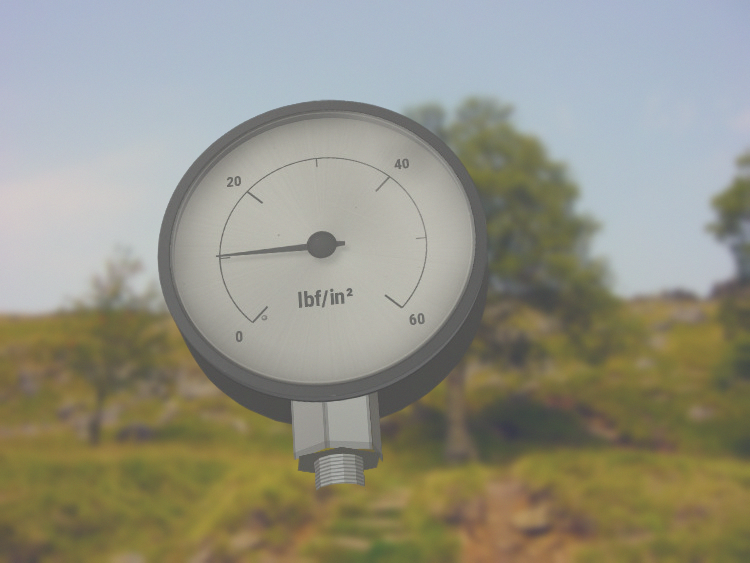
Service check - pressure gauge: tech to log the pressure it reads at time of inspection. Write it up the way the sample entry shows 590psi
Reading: 10psi
